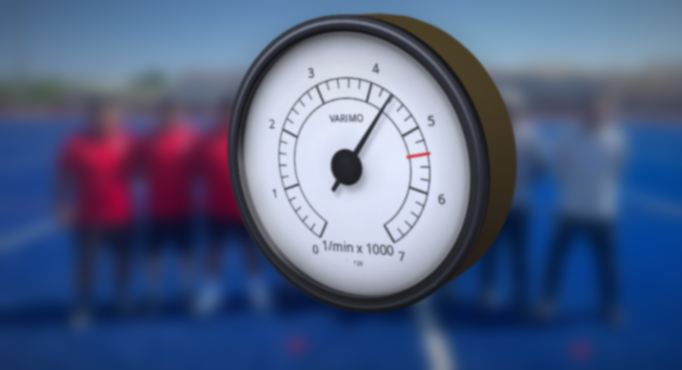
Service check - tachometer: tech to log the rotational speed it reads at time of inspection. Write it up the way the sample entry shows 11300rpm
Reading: 4400rpm
